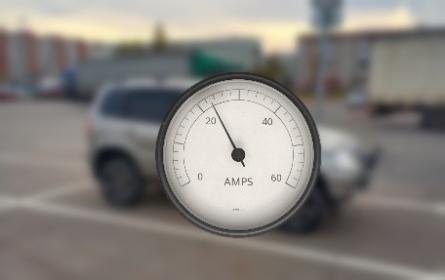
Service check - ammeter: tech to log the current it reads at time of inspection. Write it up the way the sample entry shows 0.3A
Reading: 23A
